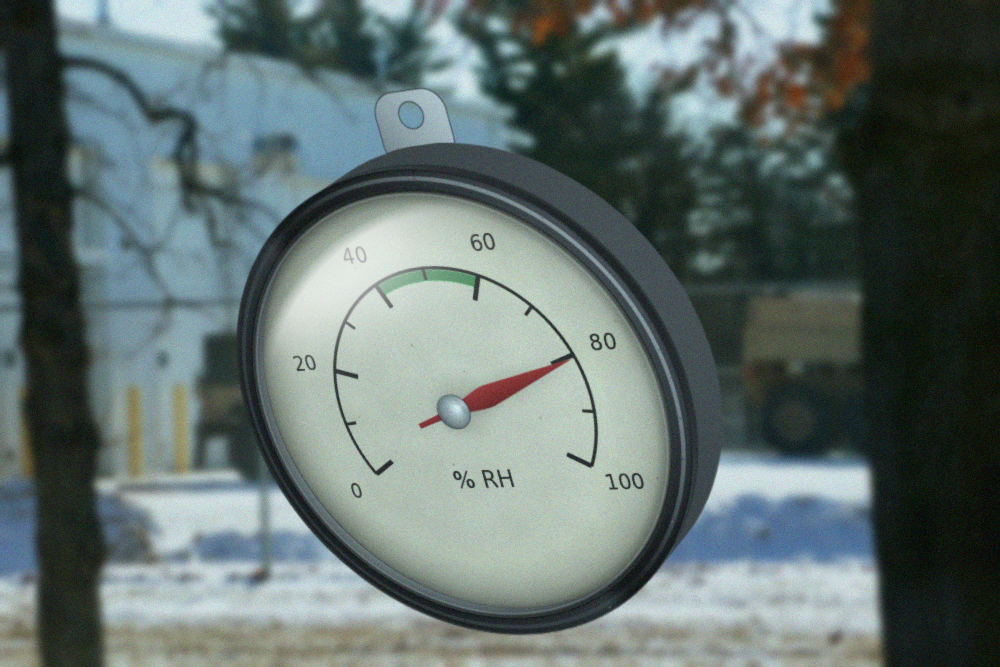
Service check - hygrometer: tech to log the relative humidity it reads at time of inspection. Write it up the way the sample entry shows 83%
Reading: 80%
